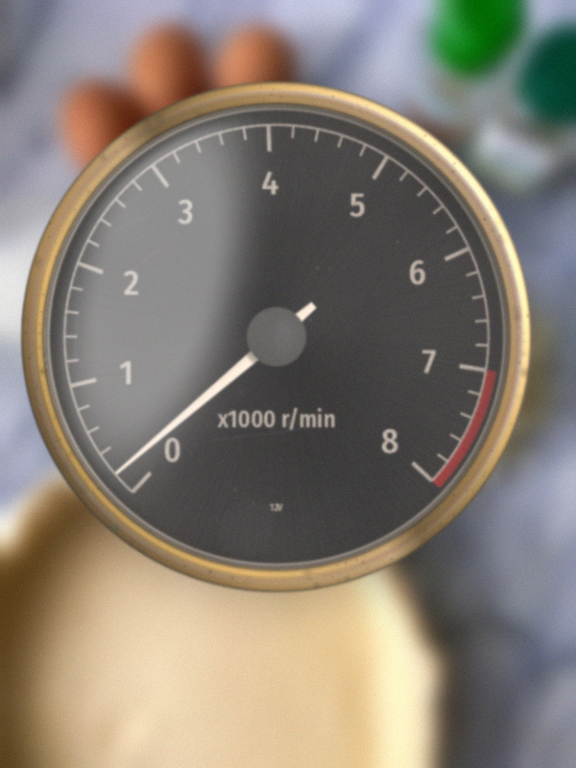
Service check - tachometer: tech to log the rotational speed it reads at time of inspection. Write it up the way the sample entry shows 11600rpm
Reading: 200rpm
